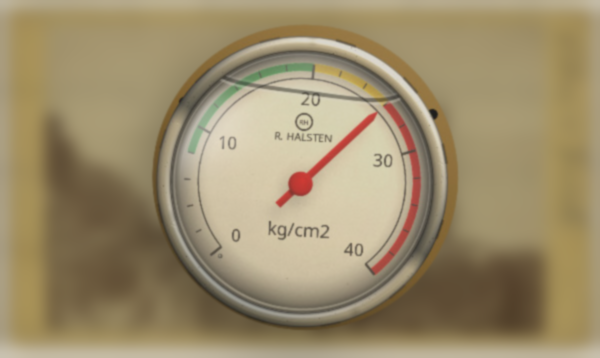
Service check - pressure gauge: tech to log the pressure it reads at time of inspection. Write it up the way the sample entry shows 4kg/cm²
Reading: 26kg/cm²
